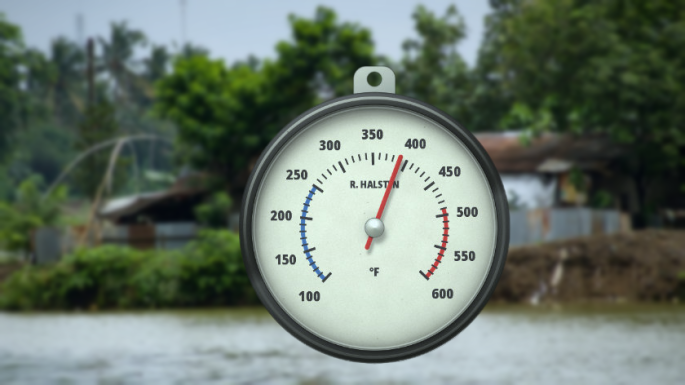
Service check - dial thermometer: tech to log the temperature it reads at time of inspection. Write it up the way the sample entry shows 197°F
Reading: 390°F
